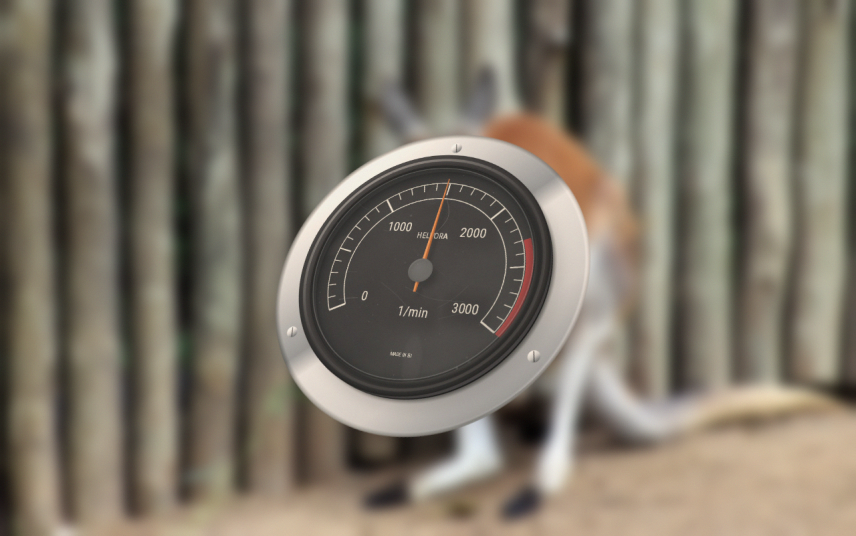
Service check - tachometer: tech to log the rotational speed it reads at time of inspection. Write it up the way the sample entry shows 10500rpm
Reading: 1500rpm
